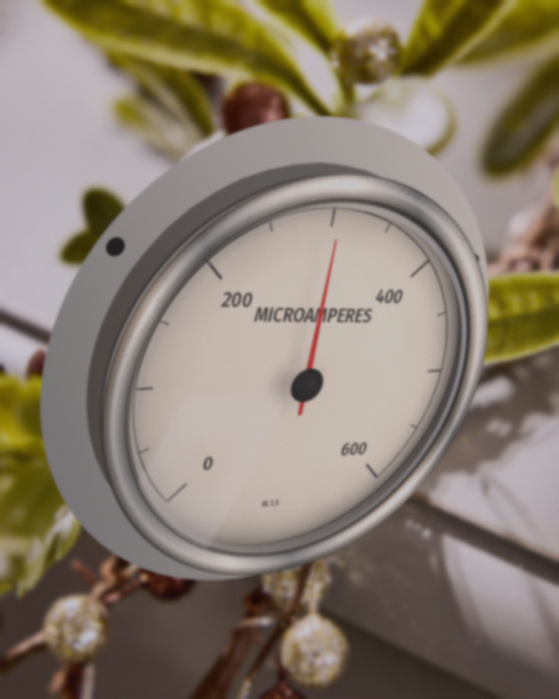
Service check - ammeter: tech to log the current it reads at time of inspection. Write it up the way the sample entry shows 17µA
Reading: 300µA
